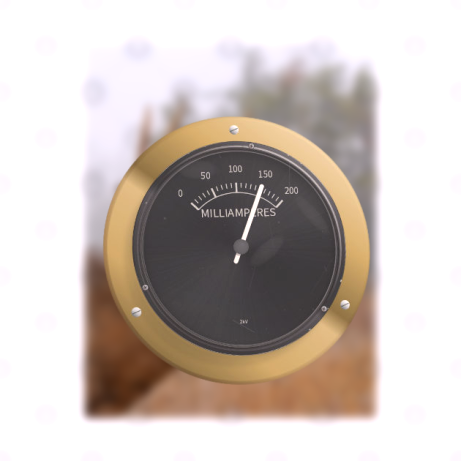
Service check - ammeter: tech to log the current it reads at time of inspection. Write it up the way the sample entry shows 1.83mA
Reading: 150mA
